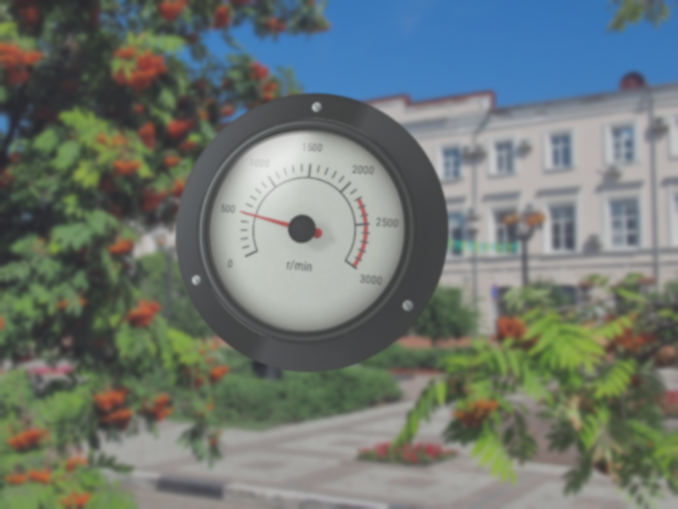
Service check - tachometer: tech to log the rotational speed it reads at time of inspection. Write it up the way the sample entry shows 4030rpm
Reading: 500rpm
